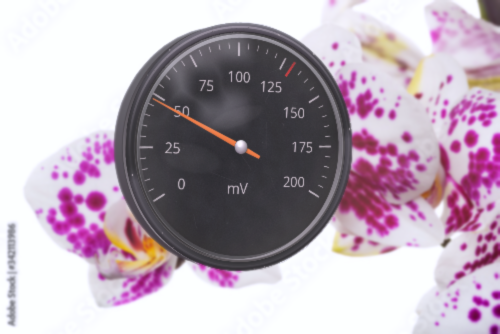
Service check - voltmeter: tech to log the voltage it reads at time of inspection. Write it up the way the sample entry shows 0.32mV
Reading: 47.5mV
